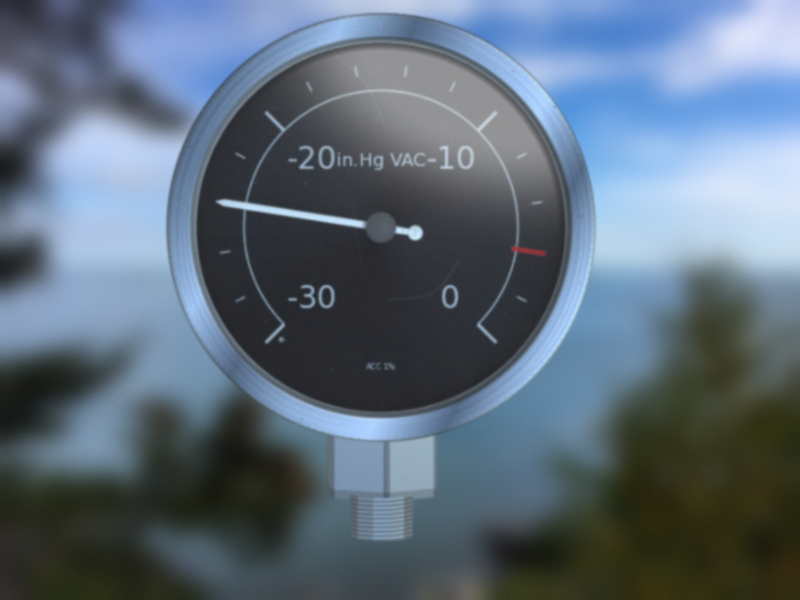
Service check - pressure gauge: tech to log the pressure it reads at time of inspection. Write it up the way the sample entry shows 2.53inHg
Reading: -24inHg
